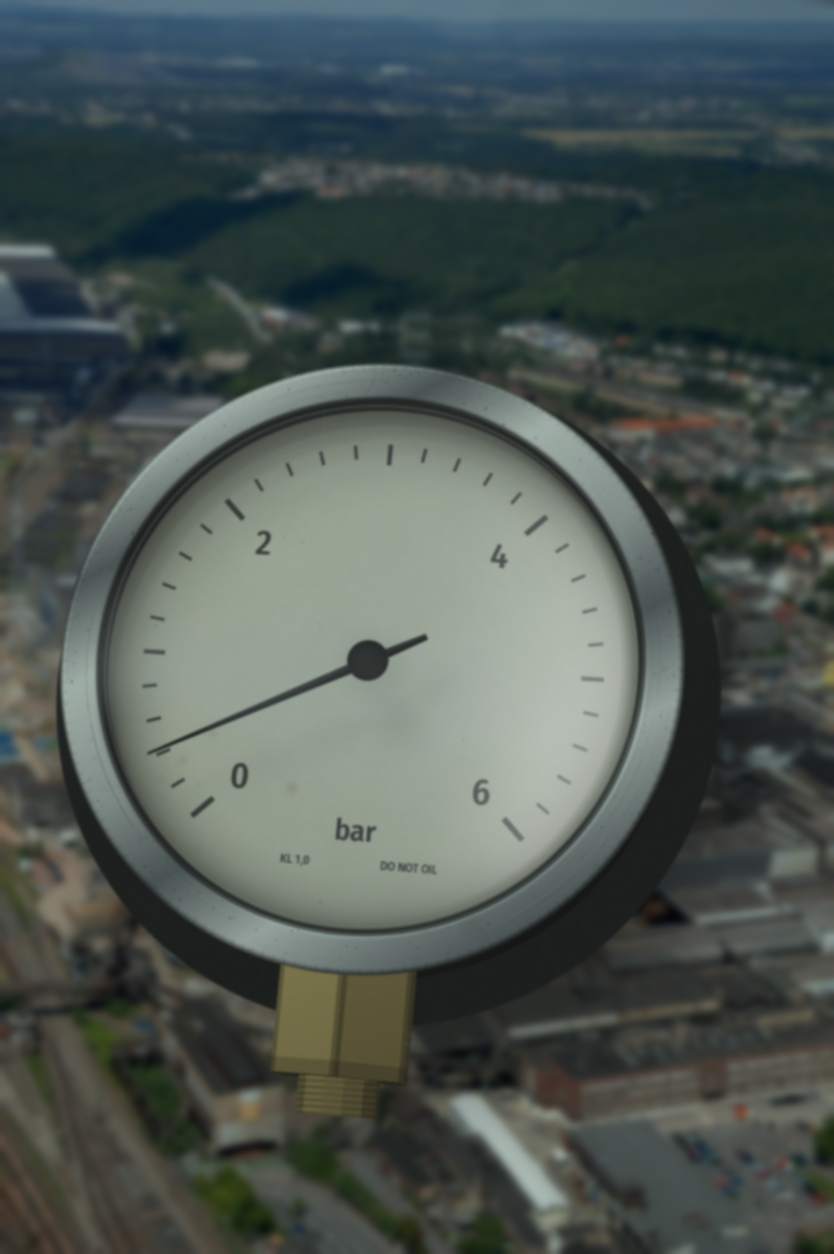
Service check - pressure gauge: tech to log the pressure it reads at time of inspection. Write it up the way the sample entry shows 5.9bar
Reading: 0.4bar
